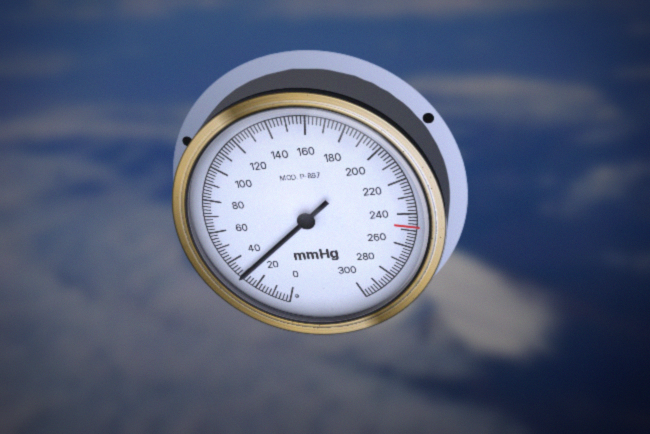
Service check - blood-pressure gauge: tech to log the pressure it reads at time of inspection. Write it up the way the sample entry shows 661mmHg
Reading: 30mmHg
